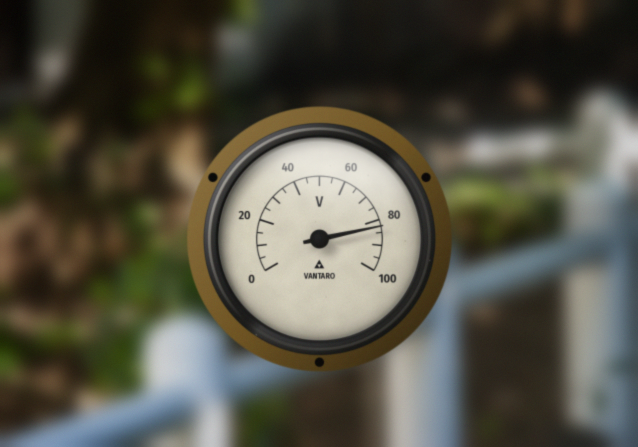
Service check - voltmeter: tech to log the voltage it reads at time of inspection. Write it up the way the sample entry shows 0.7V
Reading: 82.5V
